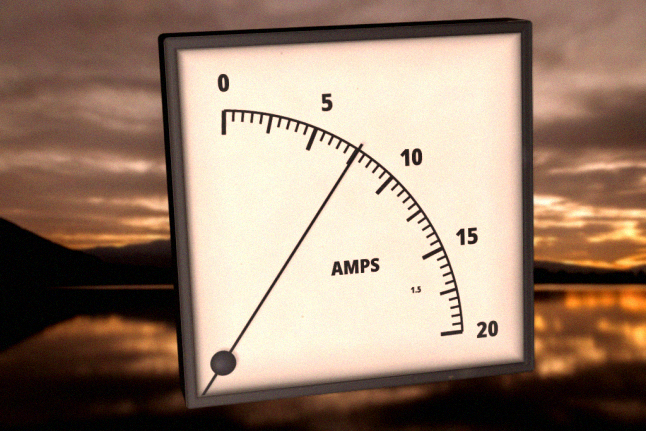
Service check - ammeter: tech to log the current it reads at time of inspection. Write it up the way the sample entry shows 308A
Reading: 7.5A
